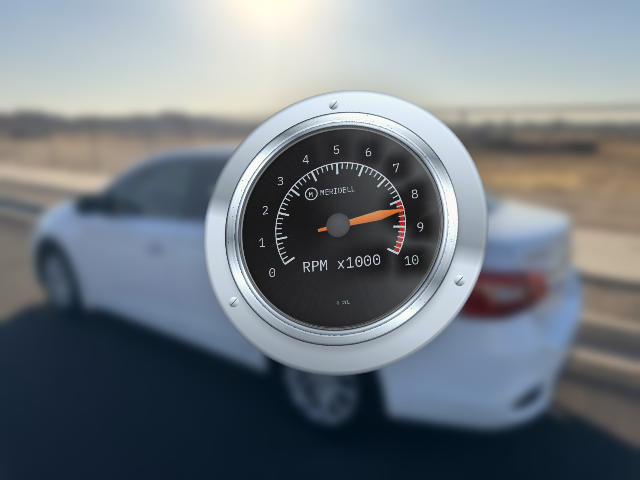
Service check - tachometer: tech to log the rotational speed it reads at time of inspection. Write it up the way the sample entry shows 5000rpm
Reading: 8400rpm
